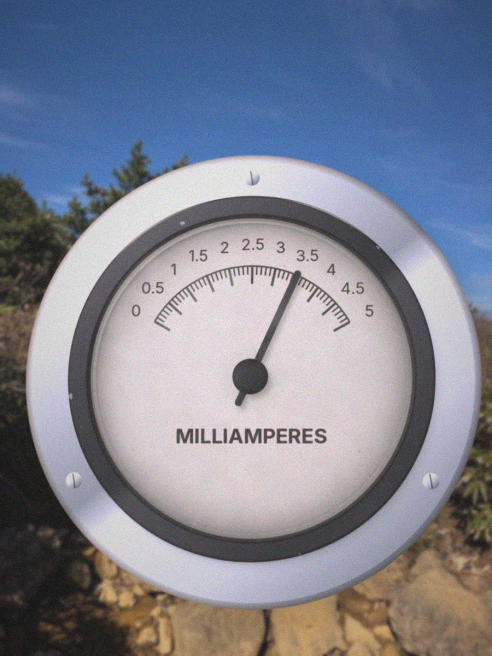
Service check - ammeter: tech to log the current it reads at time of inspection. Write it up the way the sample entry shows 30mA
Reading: 3.5mA
